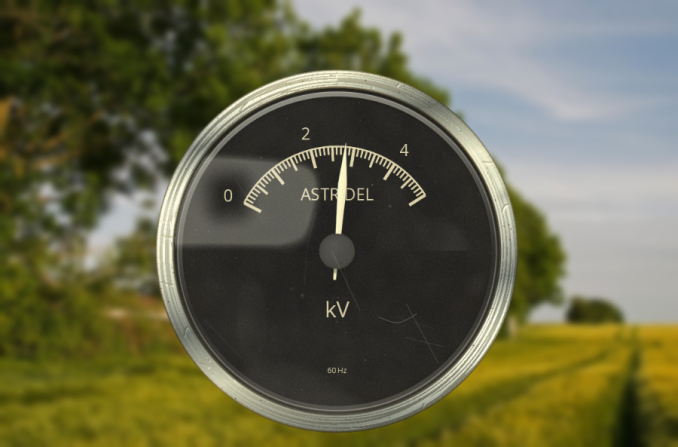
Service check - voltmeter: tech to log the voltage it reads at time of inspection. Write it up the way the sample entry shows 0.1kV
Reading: 2.8kV
